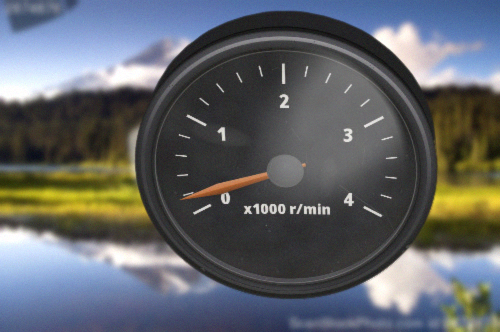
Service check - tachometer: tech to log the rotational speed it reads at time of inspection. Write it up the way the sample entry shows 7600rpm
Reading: 200rpm
